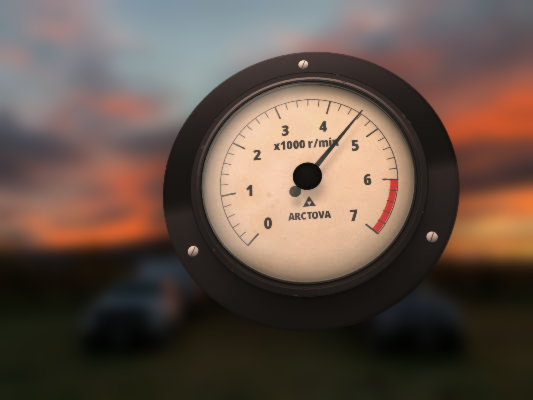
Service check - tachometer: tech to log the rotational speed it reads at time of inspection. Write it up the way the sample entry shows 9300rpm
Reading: 4600rpm
